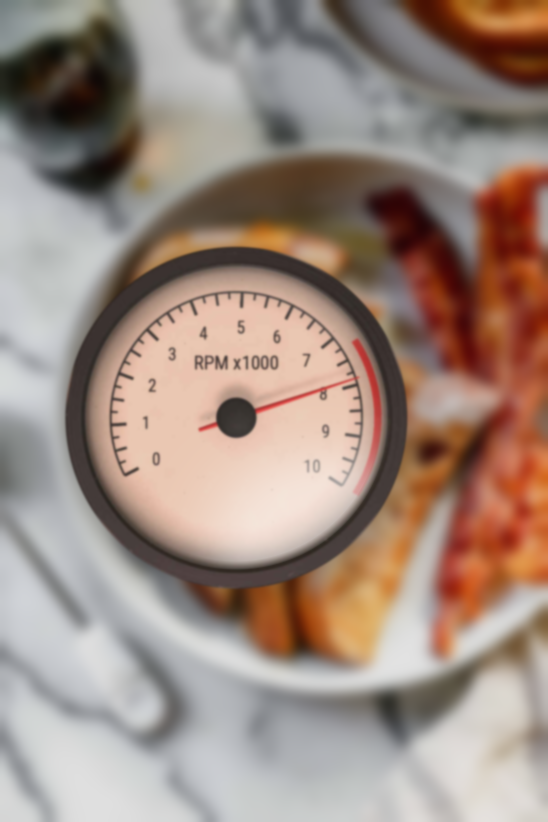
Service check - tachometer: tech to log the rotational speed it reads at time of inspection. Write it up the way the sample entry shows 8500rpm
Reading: 7875rpm
